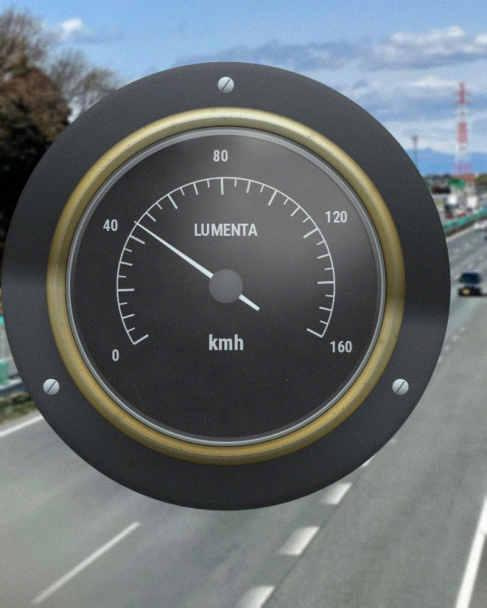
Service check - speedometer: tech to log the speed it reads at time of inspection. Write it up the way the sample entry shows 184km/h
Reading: 45km/h
